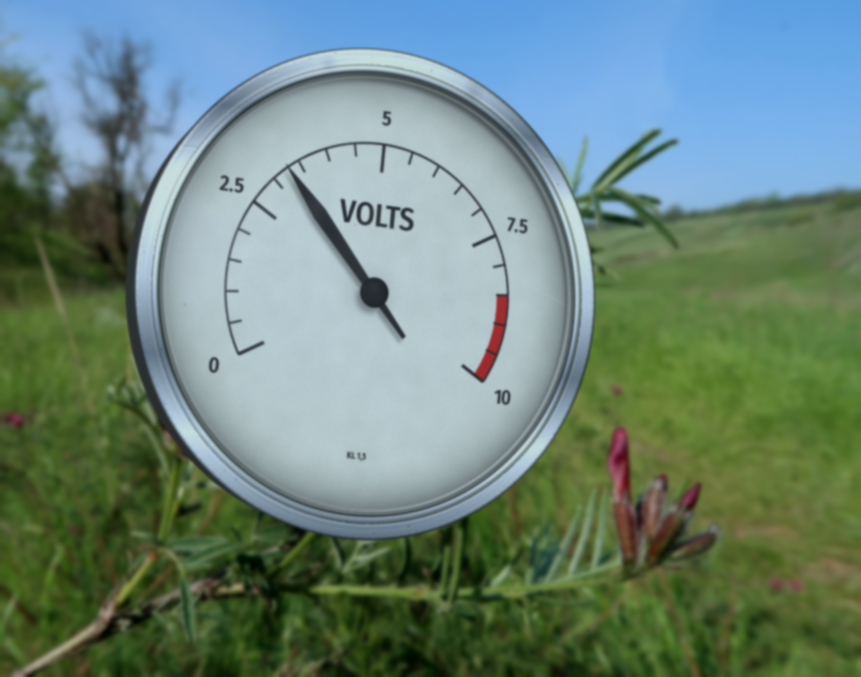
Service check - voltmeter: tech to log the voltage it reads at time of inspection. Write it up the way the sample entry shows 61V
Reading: 3.25V
